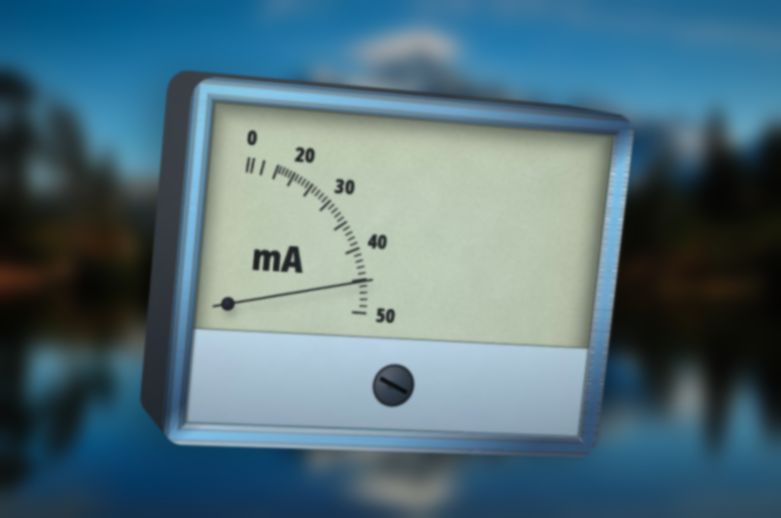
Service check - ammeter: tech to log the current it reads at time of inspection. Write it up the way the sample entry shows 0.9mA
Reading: 45mA
